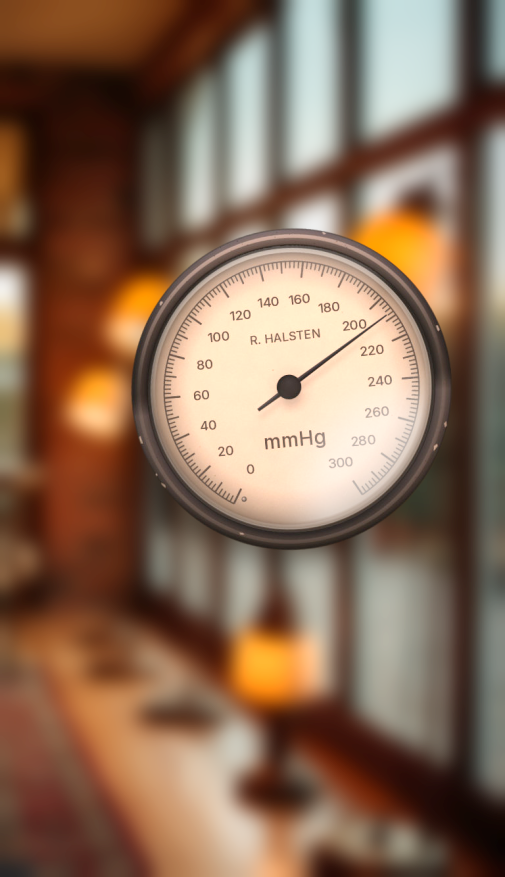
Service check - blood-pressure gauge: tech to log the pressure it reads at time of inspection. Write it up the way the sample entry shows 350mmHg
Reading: 208mmHg
